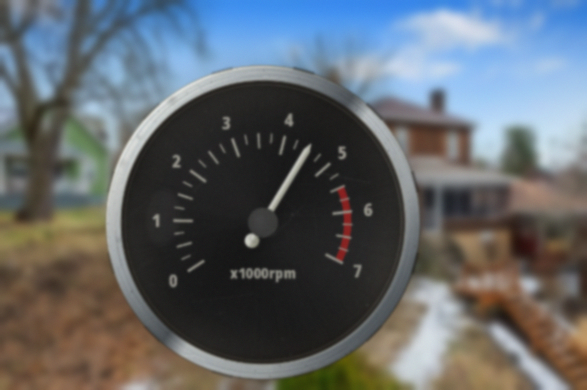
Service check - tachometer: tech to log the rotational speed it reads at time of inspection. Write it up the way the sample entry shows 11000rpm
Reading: 4500rpm
